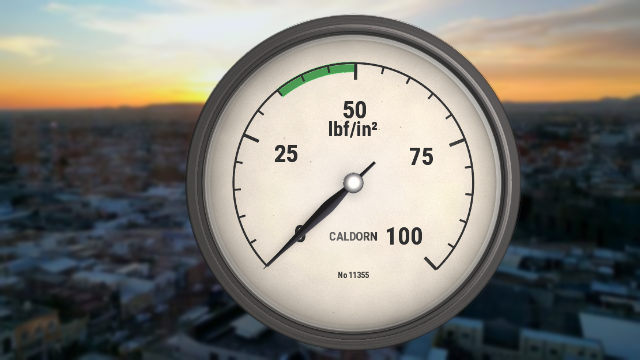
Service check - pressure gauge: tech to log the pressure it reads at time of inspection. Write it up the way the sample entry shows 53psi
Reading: 0psi
